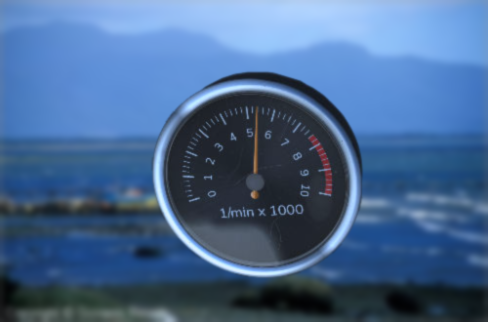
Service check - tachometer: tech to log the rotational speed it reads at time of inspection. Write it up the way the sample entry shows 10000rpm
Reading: 5400rpm
